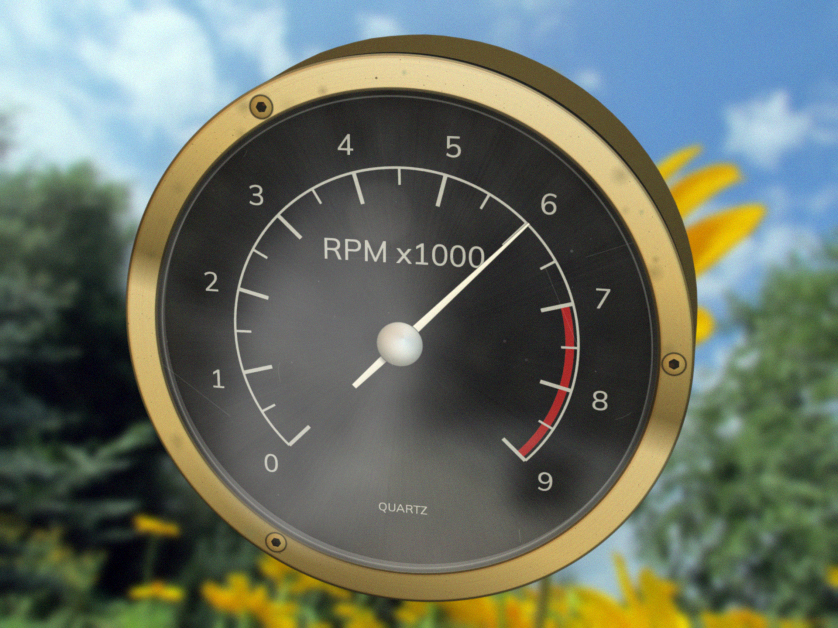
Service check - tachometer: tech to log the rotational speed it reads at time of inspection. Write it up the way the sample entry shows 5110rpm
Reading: 6000rpm
